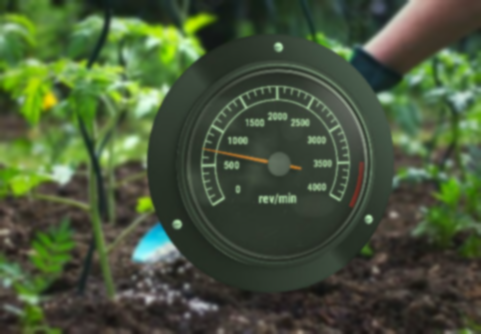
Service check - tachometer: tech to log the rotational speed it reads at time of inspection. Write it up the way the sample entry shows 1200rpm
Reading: 700rpm
